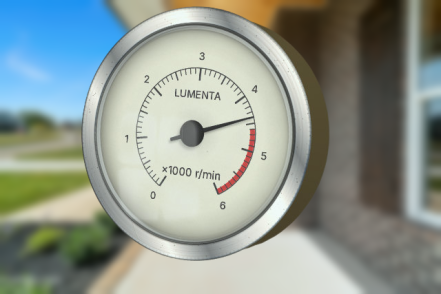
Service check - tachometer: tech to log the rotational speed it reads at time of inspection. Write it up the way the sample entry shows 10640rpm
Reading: 4400rpm
